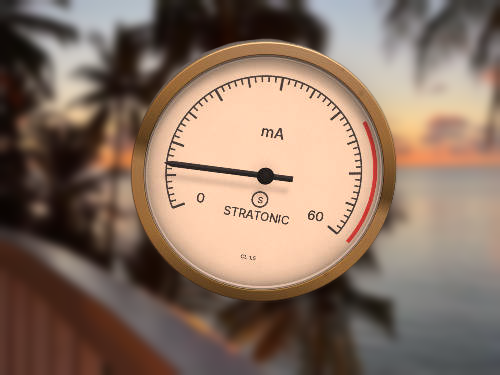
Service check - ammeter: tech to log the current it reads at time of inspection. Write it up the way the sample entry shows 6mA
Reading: 7mA
